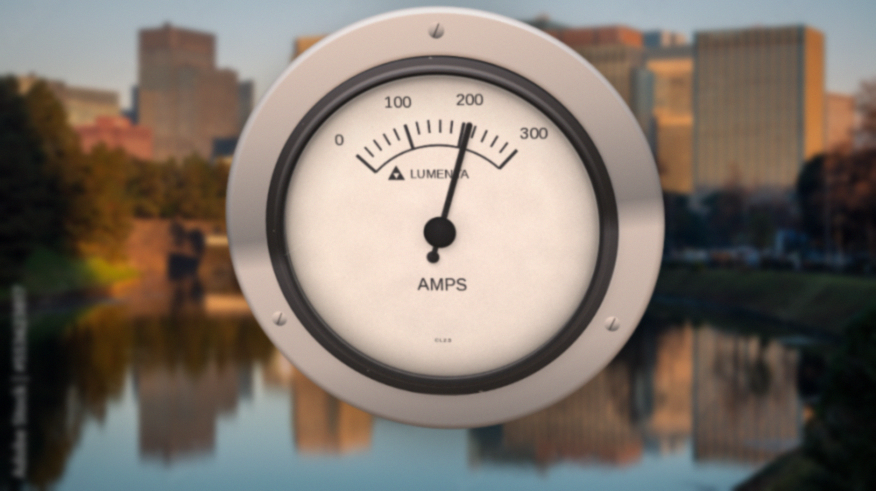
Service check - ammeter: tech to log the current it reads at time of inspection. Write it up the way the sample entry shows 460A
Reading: 210A
